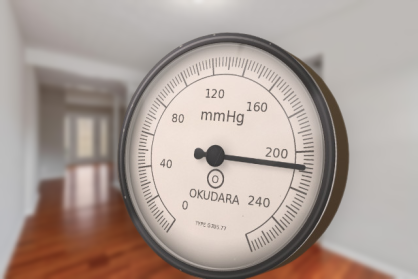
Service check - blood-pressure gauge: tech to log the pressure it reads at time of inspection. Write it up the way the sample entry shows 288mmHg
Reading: 208mmHg
